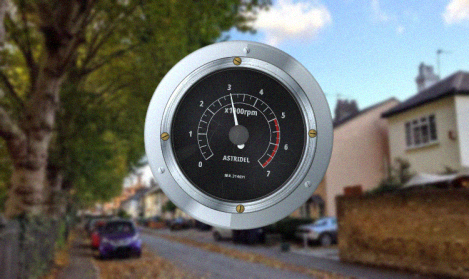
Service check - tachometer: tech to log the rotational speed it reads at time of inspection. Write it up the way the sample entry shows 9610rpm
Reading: 3000rpm
